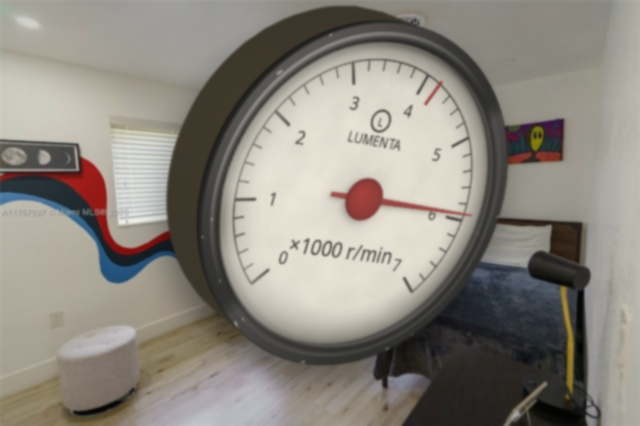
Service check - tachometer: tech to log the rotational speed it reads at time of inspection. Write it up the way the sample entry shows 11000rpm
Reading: 5900rpm
